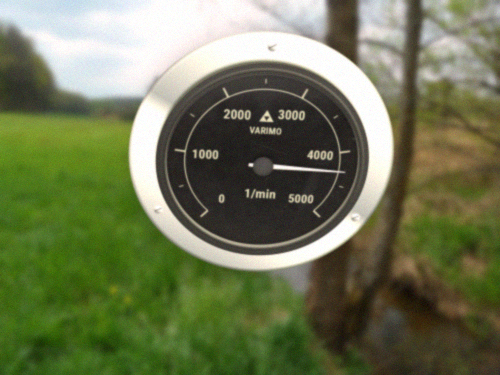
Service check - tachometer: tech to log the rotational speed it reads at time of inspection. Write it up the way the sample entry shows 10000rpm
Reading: 4250rpm
